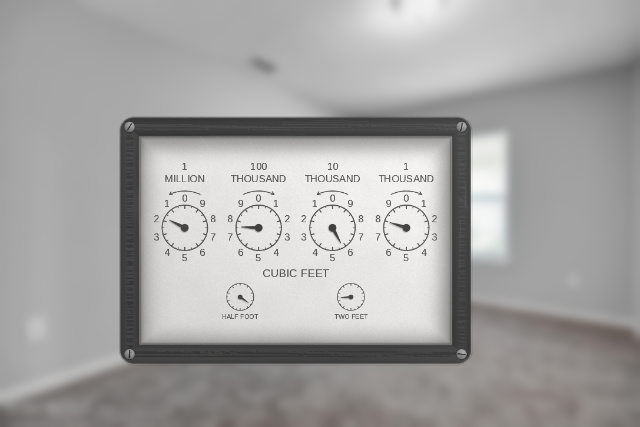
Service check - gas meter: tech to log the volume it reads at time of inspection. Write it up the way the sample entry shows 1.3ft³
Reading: 175800ft³
